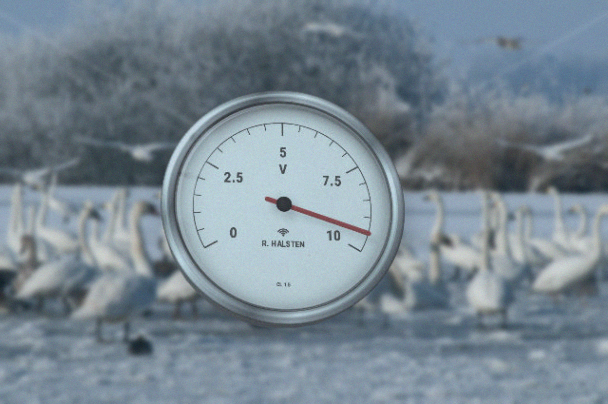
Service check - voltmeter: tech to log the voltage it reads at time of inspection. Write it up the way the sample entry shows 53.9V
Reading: 9.5V
